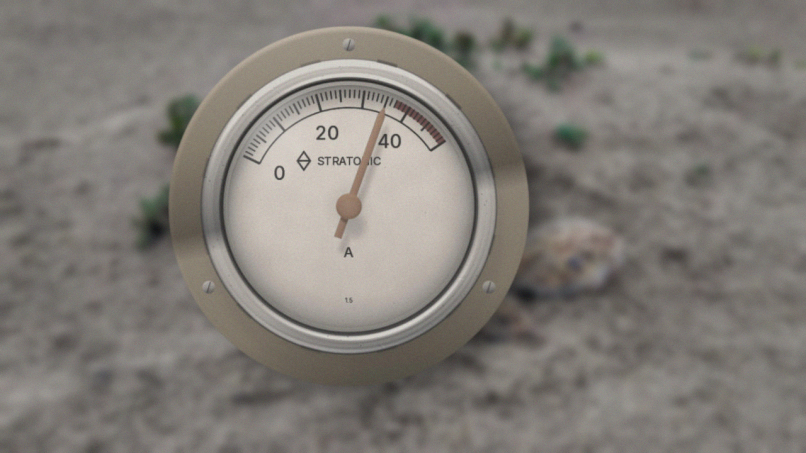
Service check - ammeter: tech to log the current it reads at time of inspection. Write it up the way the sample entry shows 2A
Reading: 35A
